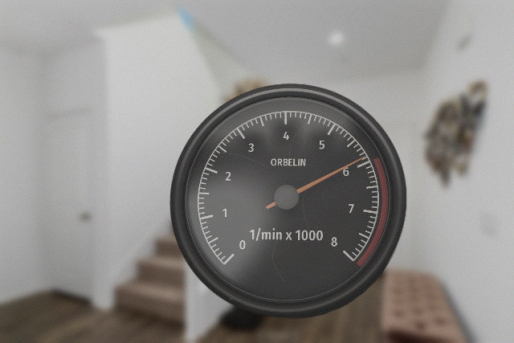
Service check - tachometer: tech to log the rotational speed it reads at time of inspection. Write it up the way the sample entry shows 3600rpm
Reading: 5900rpm
